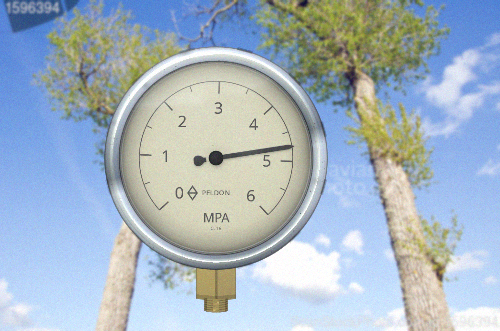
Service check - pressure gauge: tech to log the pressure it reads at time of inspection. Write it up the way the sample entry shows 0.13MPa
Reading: 4.75MPa
